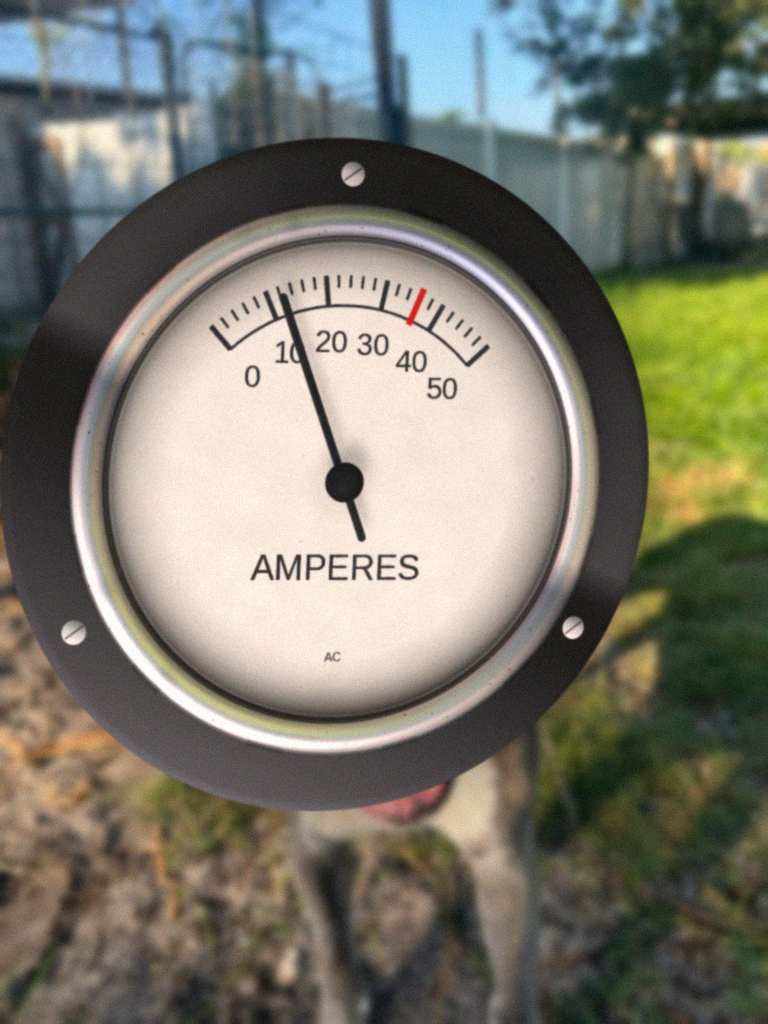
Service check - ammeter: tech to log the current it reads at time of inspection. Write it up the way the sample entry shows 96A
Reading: 12A
